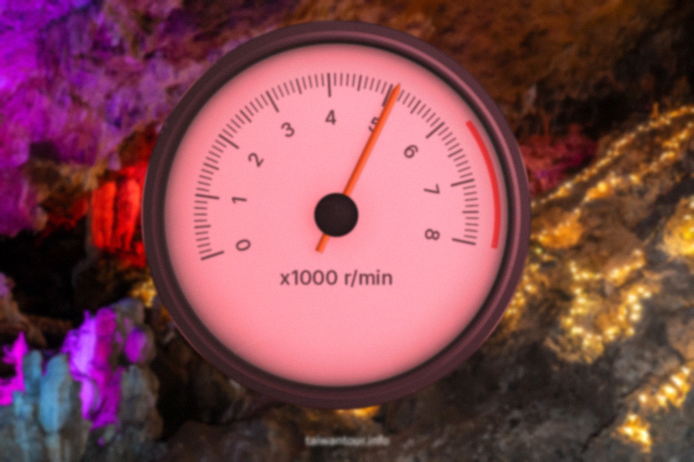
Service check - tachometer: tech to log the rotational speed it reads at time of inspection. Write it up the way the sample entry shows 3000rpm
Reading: 5100rpm
